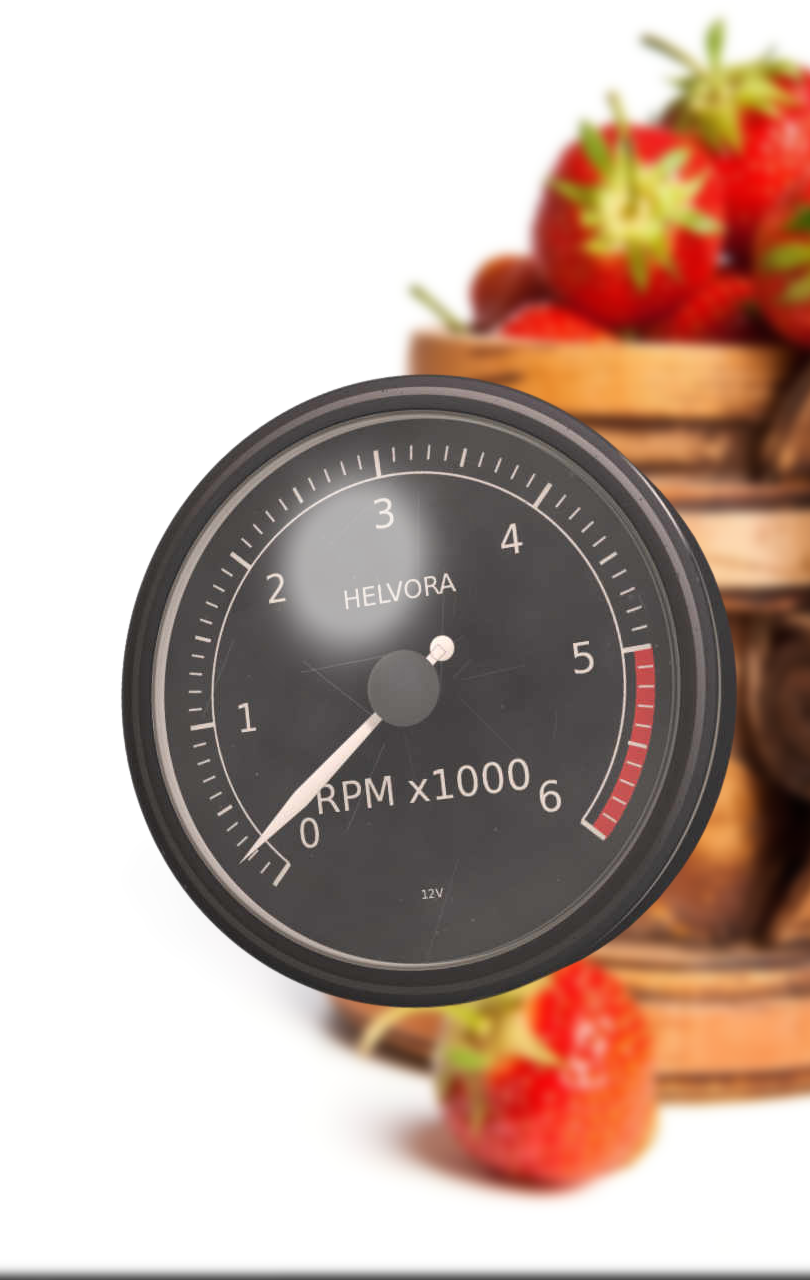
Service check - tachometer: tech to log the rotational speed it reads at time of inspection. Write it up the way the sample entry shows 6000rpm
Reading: 200rpm
